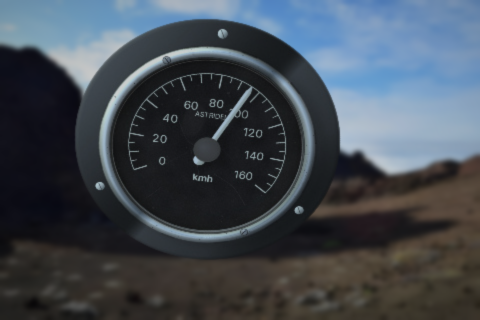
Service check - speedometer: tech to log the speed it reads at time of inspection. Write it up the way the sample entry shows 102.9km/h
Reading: 95km/h
